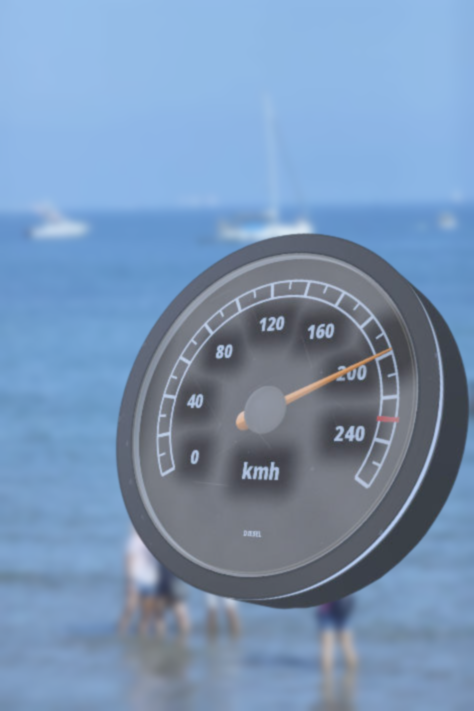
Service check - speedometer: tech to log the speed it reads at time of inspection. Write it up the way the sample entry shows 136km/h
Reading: 200km/h
